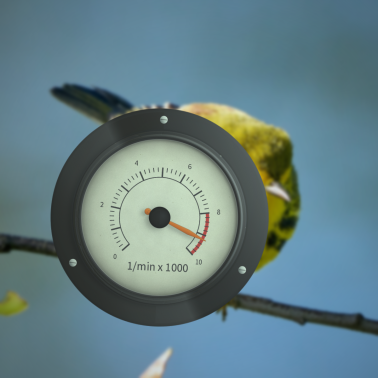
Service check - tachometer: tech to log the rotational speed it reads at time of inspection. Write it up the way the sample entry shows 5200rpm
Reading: 9200rpm
